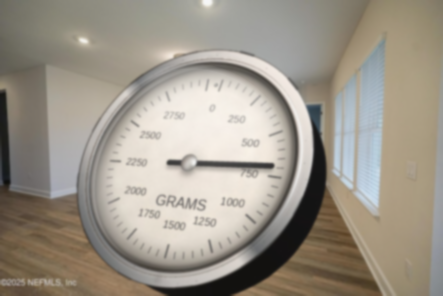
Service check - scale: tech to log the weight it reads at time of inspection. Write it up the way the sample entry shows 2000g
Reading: 700g
